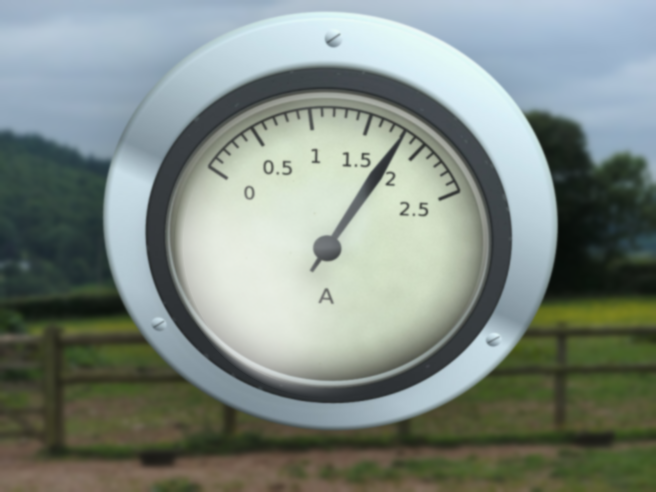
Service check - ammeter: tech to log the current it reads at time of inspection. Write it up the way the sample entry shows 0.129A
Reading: 1.8A
